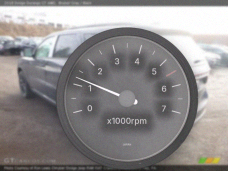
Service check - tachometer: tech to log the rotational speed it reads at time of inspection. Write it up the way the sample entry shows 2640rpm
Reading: 1250rpm
